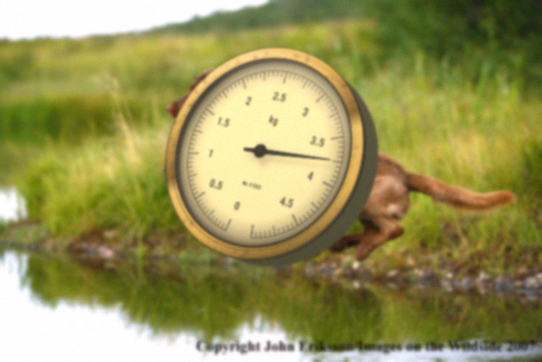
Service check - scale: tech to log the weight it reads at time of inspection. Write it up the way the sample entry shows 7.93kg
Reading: 3.75kg
